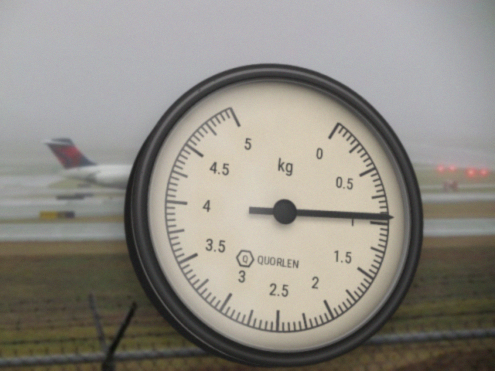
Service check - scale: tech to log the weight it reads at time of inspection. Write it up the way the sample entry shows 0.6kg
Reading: 0.95kg
